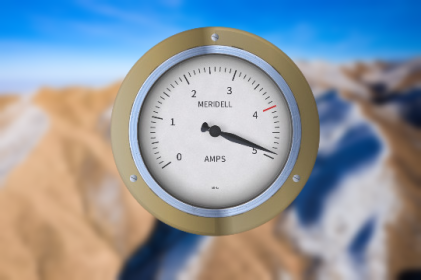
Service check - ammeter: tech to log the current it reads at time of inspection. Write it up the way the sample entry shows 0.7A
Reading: 4.9A
